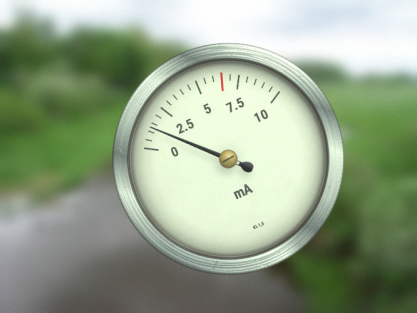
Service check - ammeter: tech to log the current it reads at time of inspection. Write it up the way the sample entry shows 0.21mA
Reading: 1.25mA
